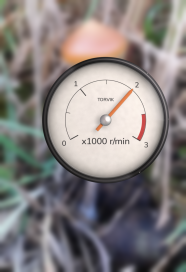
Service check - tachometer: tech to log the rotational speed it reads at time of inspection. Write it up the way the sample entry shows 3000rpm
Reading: 2000rpm
